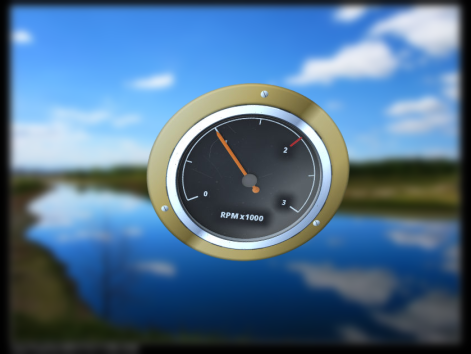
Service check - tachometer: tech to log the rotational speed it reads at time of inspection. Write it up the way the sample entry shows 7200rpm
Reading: 1000rpm
